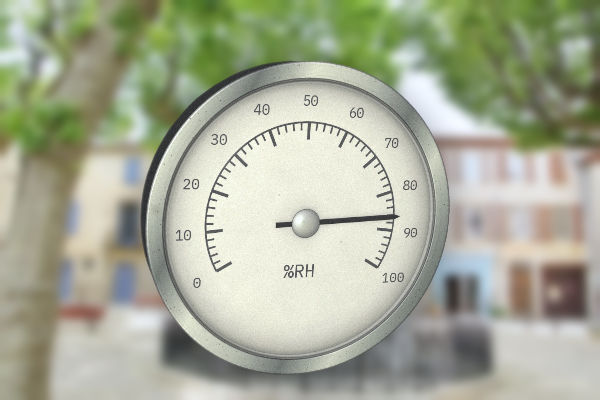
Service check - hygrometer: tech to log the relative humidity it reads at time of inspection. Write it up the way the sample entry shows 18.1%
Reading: 86%
